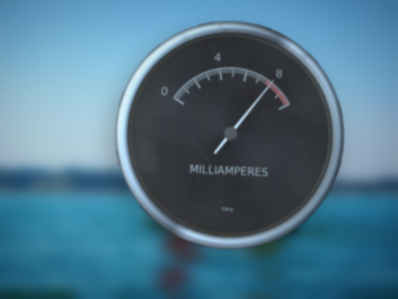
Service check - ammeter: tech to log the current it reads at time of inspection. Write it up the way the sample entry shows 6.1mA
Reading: 8mA
